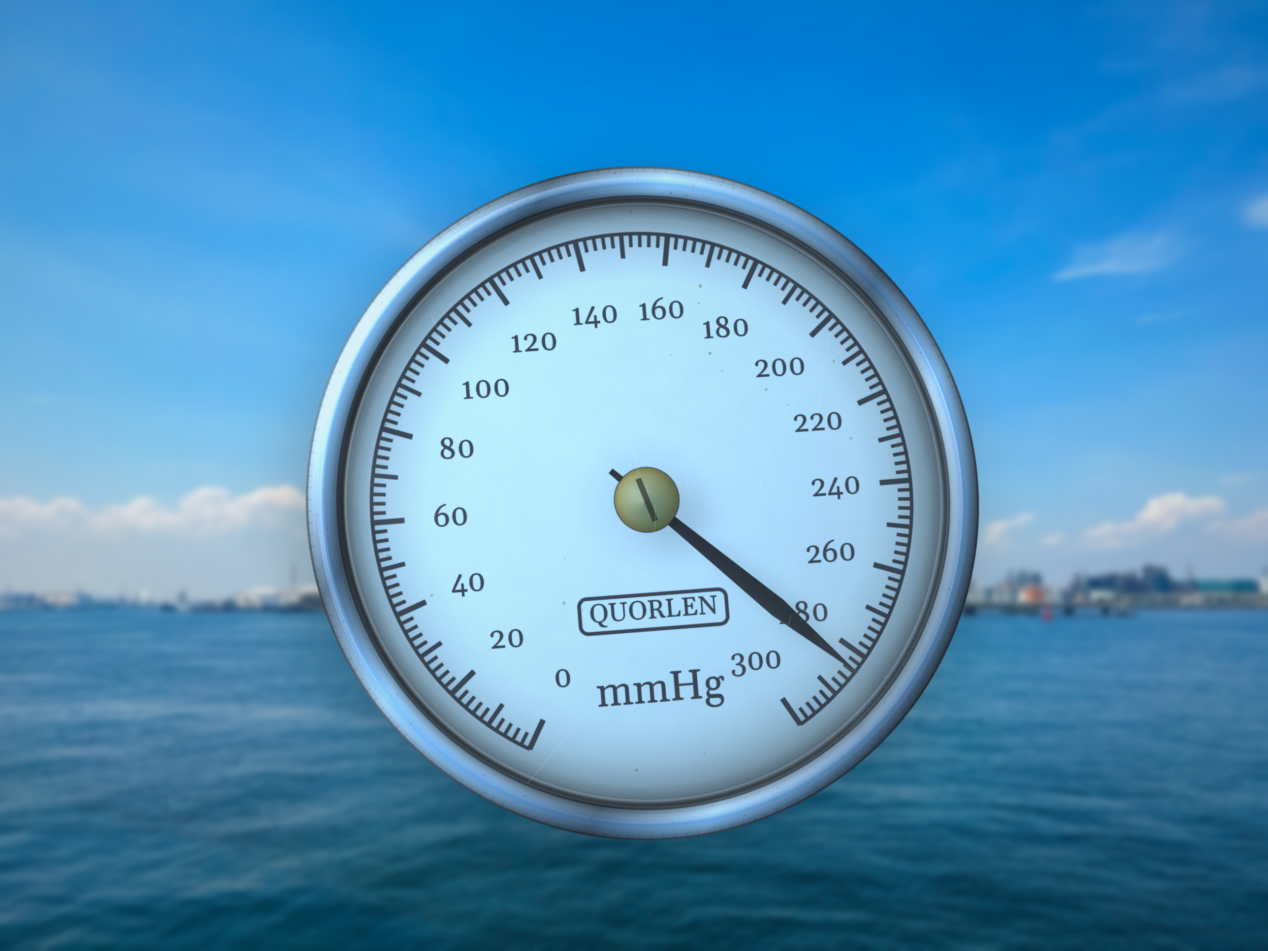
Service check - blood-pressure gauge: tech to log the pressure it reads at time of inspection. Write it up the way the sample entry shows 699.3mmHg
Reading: 284mmHg
